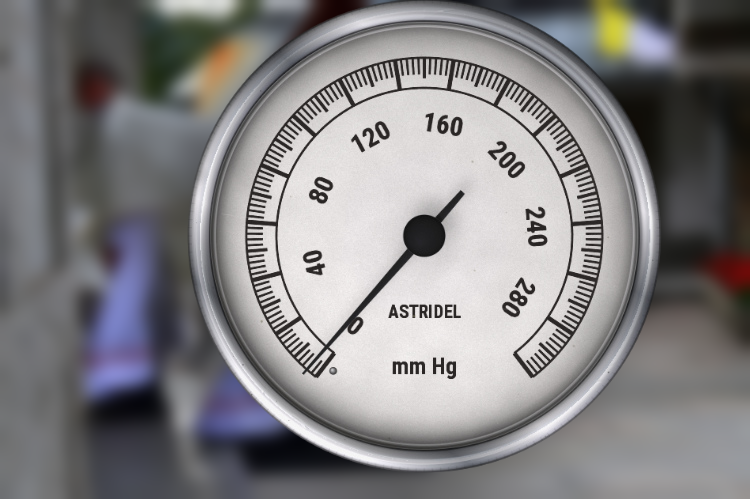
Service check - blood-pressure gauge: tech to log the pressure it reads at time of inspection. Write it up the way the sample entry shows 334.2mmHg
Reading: 4mmHg
